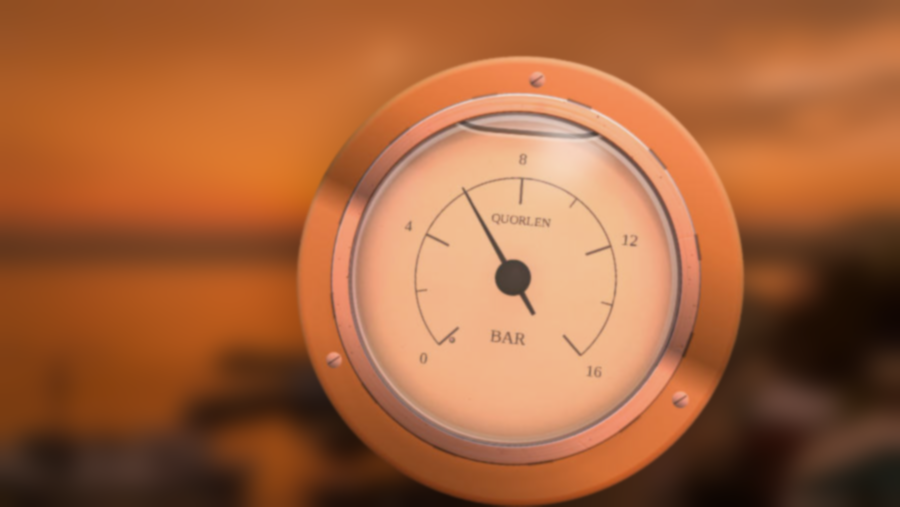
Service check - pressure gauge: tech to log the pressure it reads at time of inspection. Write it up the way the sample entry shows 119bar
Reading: 6bar
